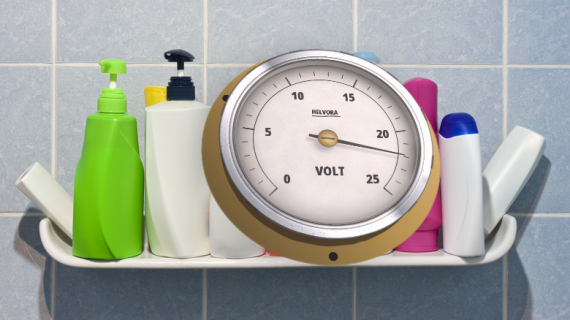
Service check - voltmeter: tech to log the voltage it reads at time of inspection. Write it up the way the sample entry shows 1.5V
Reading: 22V
